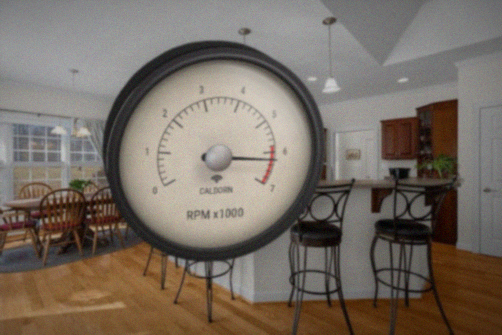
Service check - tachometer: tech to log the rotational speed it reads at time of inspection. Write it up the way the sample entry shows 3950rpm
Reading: 6200rpm
